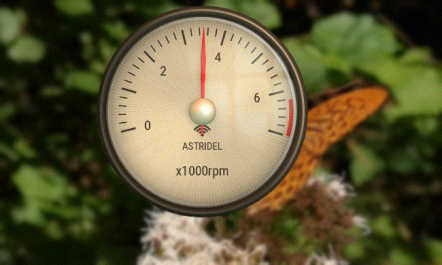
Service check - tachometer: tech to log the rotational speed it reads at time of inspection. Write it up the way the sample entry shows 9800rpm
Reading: 3500rpm
